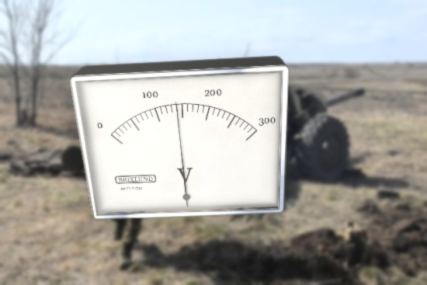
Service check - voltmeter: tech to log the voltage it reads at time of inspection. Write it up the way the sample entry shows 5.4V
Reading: 140V
